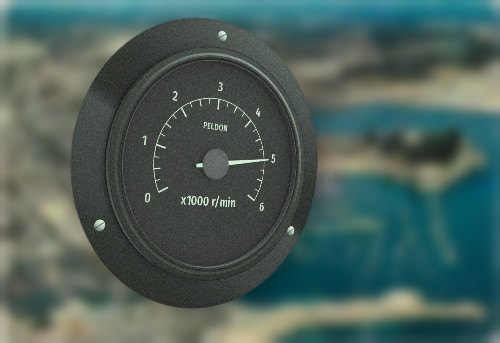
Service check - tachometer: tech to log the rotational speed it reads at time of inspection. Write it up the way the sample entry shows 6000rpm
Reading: 5000rpm
